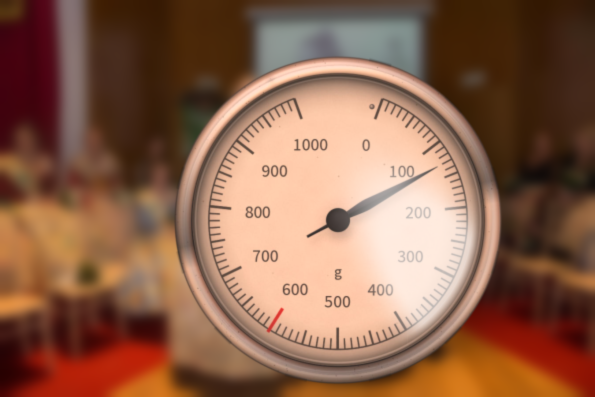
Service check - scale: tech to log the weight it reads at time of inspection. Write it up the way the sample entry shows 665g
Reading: 130g
